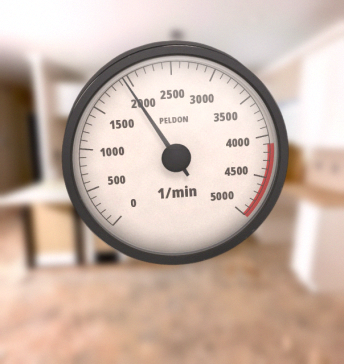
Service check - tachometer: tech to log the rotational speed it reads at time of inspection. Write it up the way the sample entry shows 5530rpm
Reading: 1950rpm
